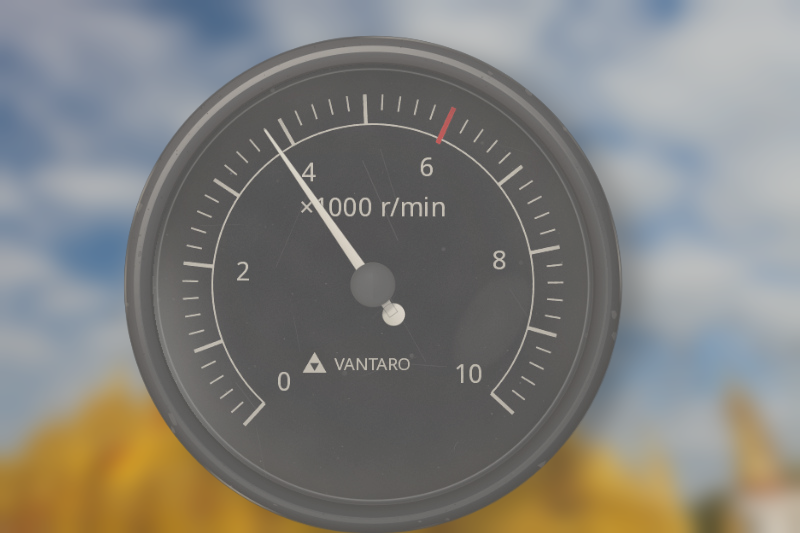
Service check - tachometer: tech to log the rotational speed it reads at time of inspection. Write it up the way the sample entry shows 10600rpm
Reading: 3800rpm
